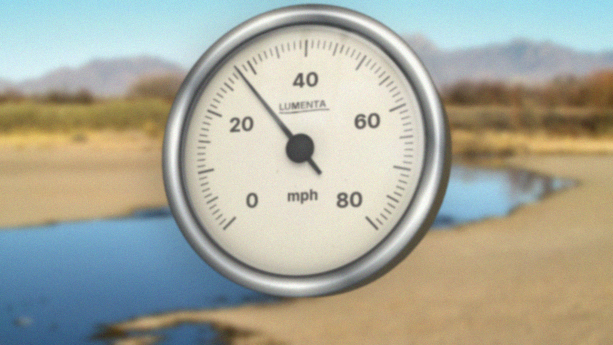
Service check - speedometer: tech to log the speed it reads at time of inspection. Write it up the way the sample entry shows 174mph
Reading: 28mph
